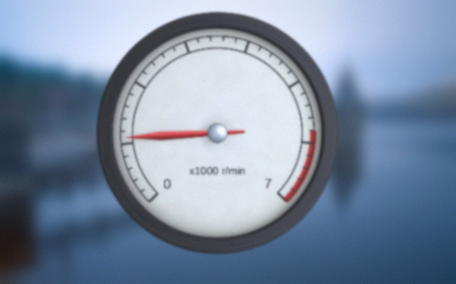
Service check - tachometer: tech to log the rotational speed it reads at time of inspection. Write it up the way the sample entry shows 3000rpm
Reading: 1100rpm
